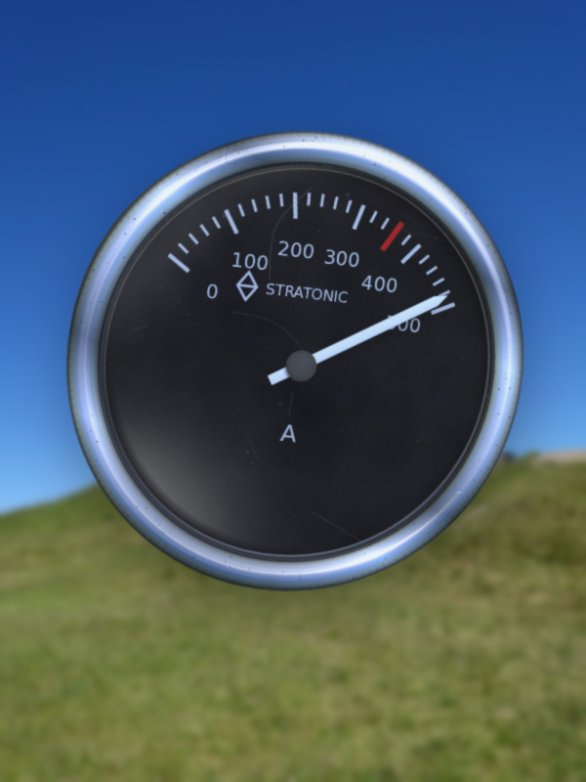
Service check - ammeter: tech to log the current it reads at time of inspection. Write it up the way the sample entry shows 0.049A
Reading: 480A
